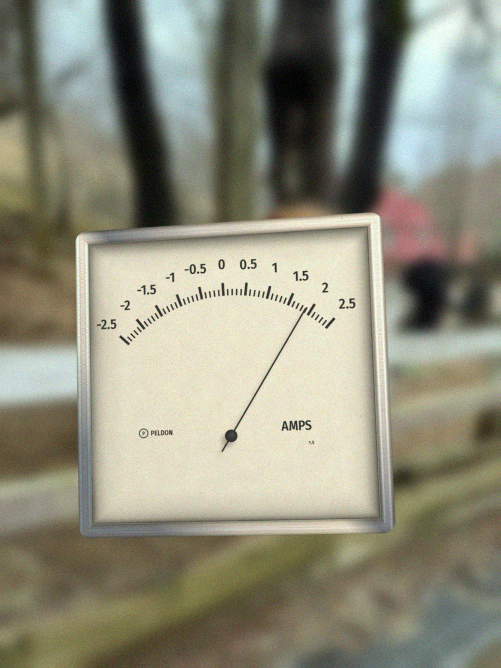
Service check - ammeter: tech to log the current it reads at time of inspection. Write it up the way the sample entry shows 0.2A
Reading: 1.9A
